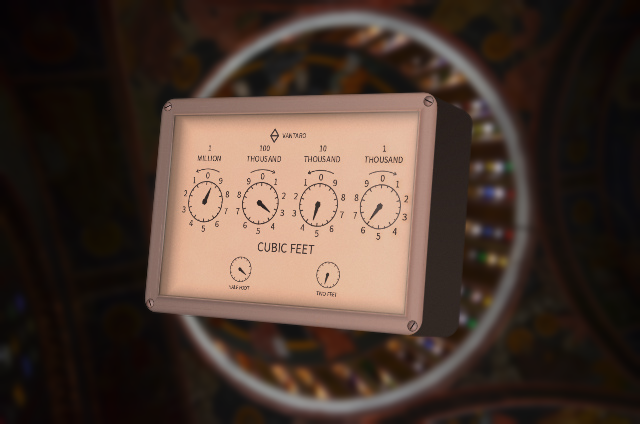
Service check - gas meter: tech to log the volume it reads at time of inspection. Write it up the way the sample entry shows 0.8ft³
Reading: 934600ft³
